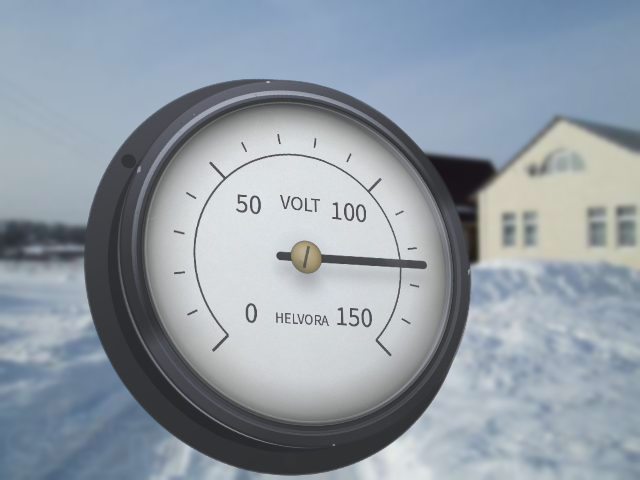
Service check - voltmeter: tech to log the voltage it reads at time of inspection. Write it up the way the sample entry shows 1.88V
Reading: 125V
